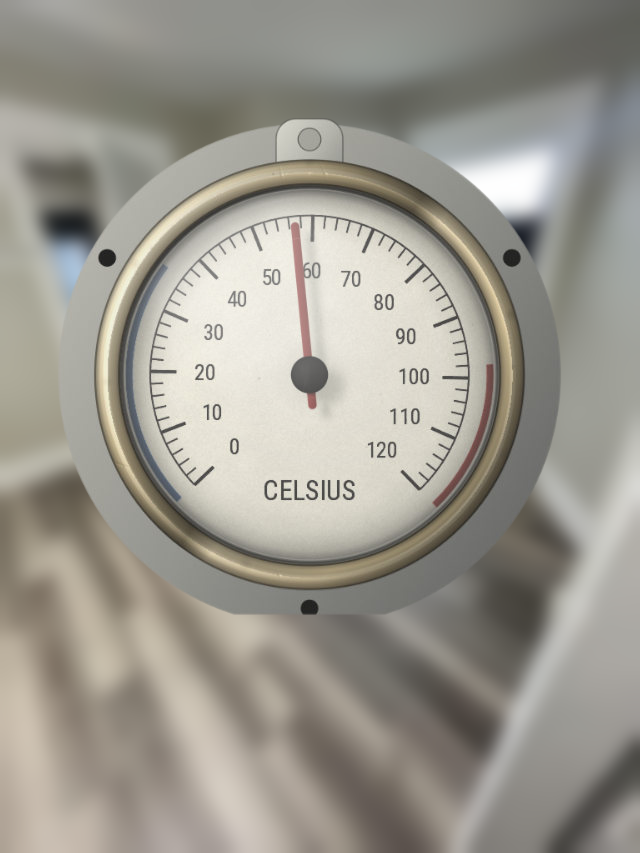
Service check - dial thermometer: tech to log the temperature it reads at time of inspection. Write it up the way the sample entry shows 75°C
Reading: 57°C
